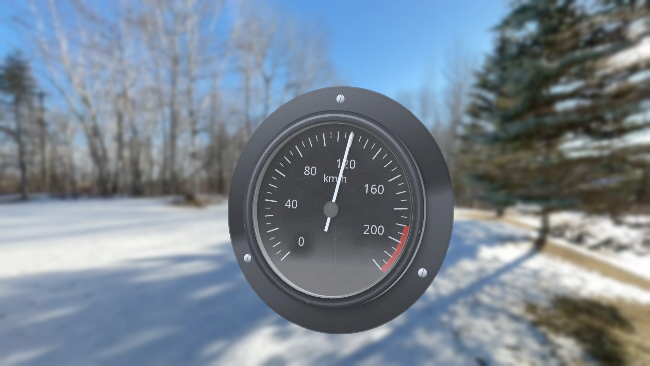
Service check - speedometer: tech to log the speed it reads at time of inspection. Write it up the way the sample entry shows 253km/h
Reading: 120km/h
